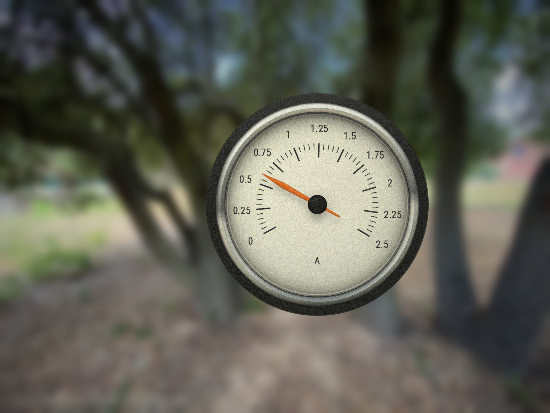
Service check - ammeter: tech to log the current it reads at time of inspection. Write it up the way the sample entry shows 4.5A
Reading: 0.6A
